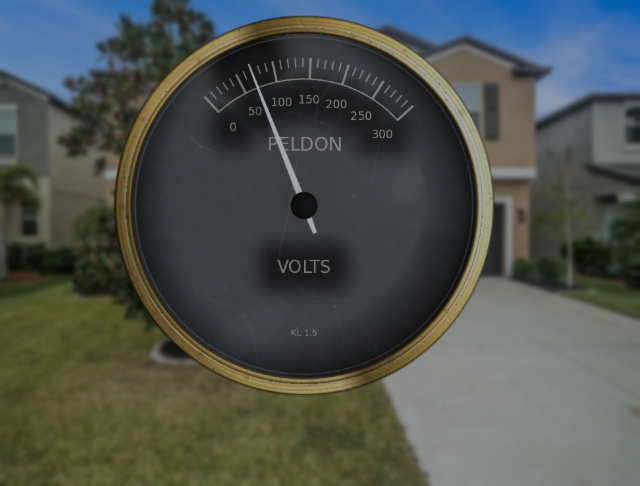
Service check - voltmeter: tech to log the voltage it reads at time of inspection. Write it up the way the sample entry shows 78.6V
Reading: 70V
